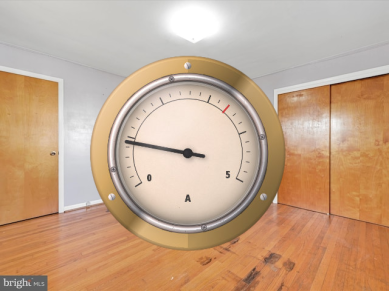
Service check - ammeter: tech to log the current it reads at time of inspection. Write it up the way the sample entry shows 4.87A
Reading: 0.9A
